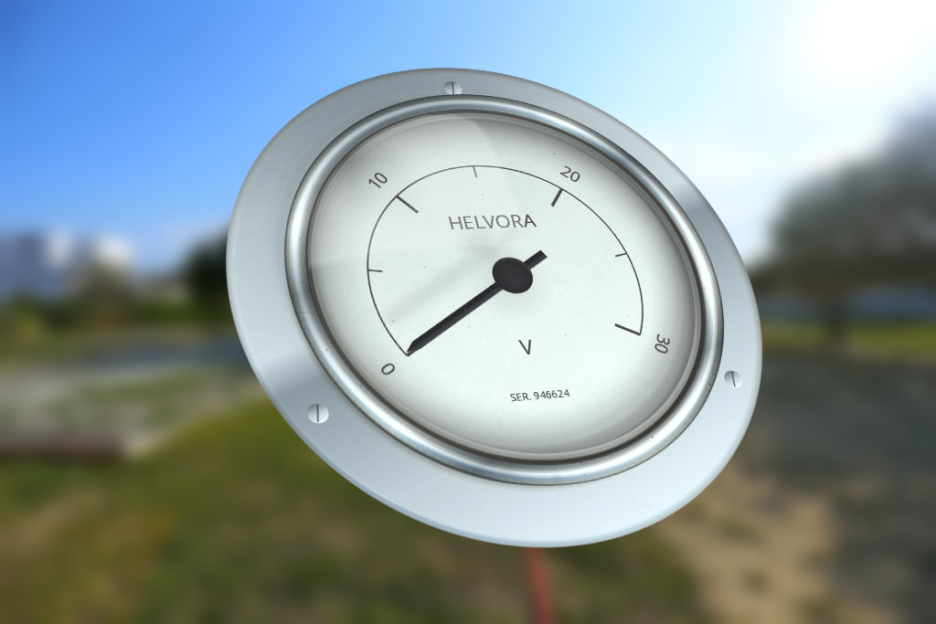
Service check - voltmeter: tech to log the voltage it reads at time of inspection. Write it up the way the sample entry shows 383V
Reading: 0V
